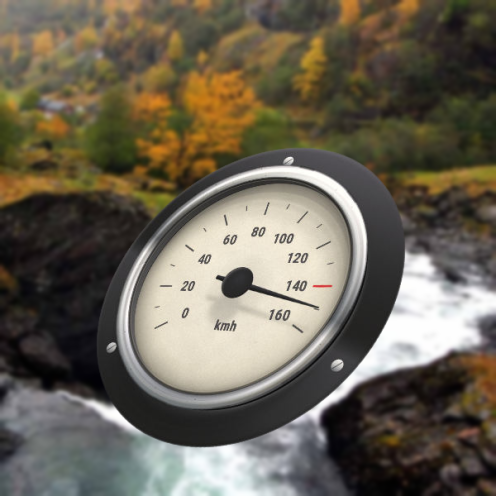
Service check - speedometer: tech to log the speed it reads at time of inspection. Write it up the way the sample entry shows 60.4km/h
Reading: 150km/h
